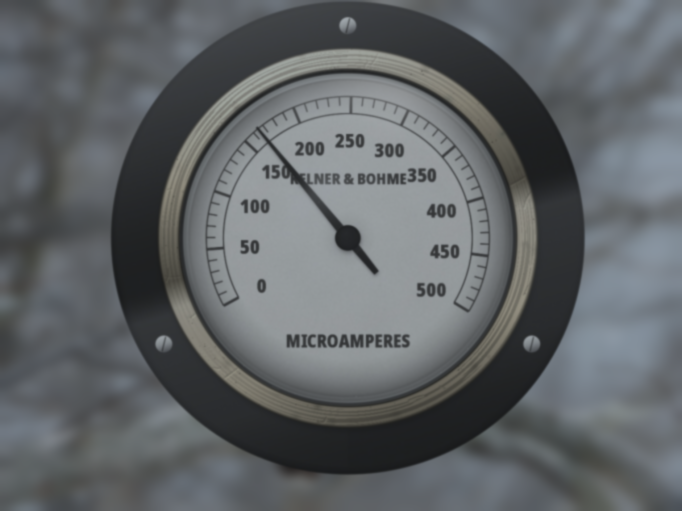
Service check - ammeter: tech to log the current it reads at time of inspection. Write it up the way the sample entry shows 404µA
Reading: 165µA
